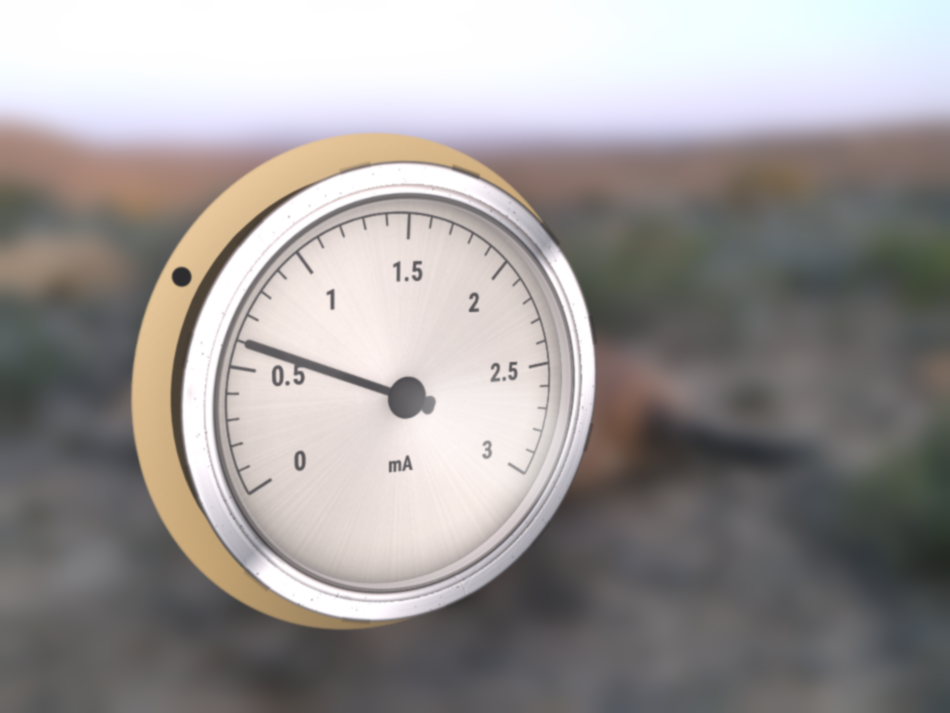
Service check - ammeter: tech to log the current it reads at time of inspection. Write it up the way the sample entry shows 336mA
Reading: 0.6mA
